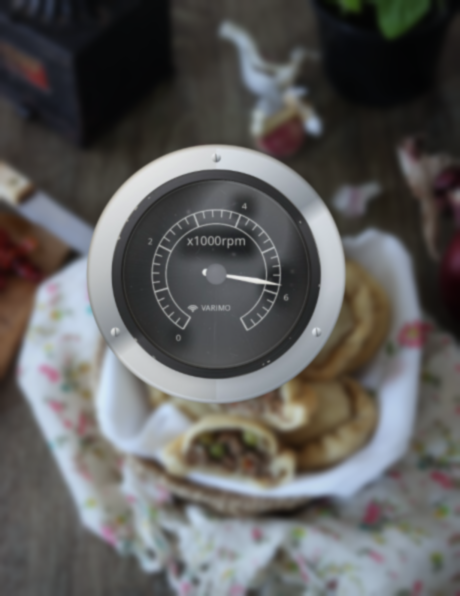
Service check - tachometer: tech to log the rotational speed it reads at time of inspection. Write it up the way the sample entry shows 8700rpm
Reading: 5800rpm
